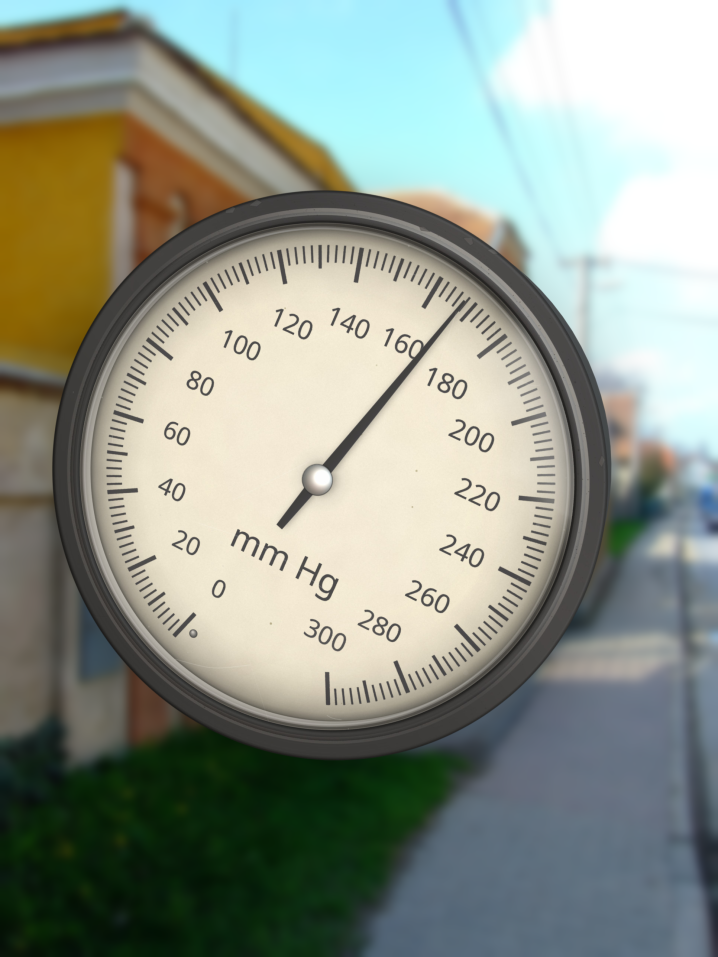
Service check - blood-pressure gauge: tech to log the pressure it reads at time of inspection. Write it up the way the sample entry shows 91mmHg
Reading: 168mmHg
